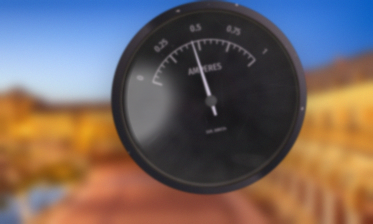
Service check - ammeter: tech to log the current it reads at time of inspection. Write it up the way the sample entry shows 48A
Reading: 0.45A
